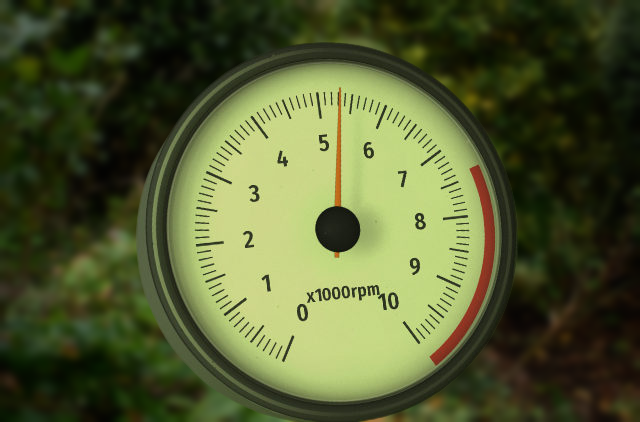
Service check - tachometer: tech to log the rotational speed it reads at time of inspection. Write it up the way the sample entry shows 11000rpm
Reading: 5300rpm
